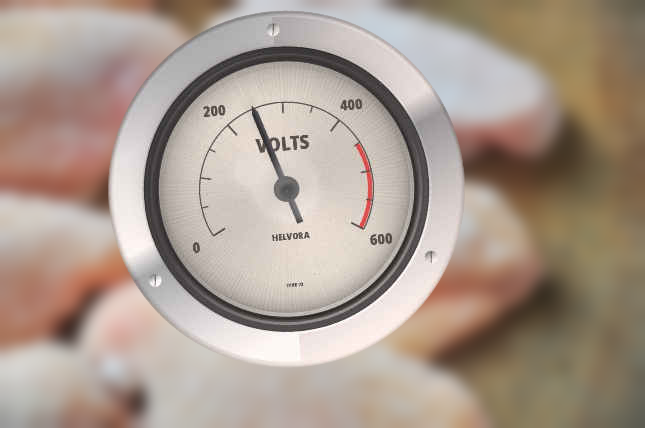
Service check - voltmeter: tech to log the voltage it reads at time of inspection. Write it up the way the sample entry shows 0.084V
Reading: 250V
